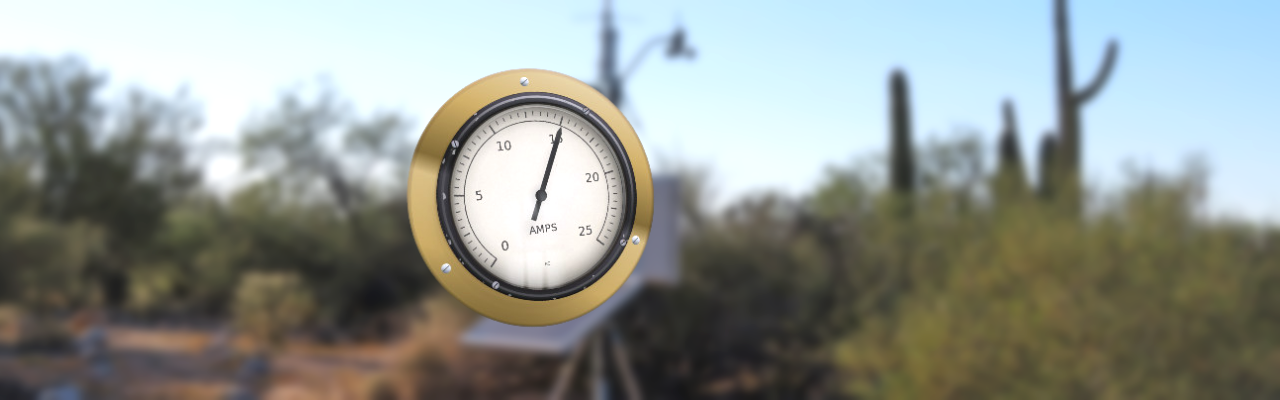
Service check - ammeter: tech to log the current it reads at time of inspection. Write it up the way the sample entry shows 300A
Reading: 15A
